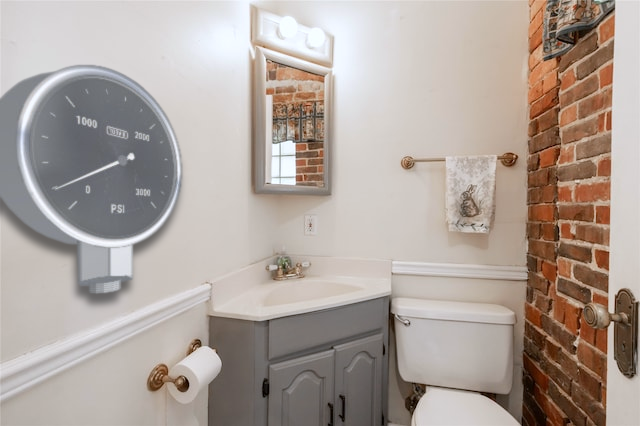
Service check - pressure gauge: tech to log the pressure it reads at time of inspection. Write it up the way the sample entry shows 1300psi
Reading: 200psi
